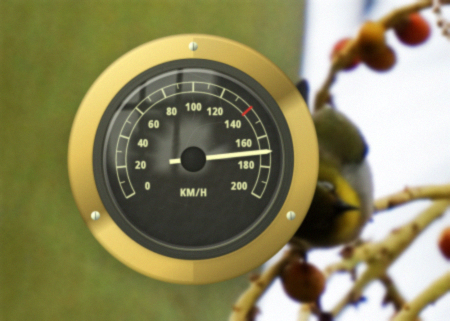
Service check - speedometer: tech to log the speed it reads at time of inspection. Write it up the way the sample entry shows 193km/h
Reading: 170km/h
